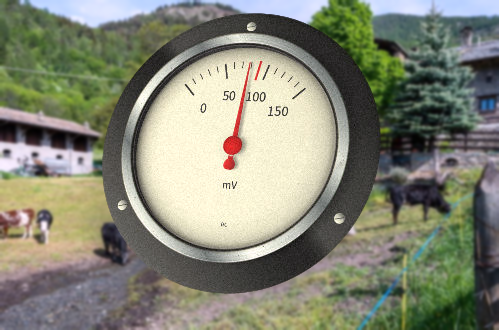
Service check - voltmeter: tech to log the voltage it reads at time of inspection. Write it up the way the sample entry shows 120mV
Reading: 80mV
